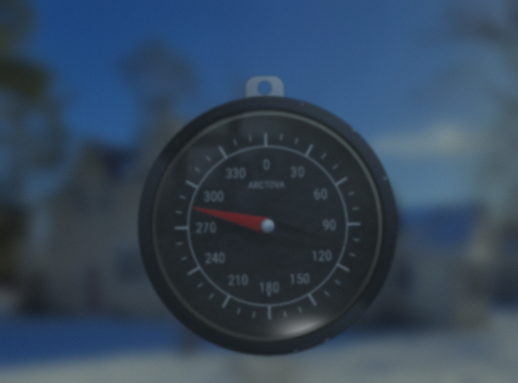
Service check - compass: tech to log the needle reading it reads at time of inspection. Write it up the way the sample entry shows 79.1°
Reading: 285°
